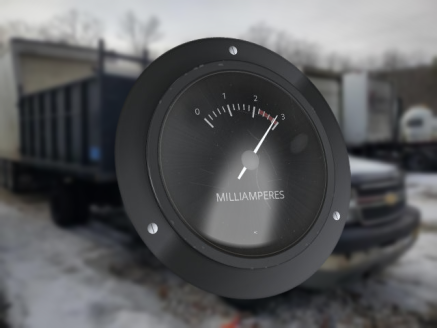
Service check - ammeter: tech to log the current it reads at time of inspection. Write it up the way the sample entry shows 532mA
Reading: 2.8mA
